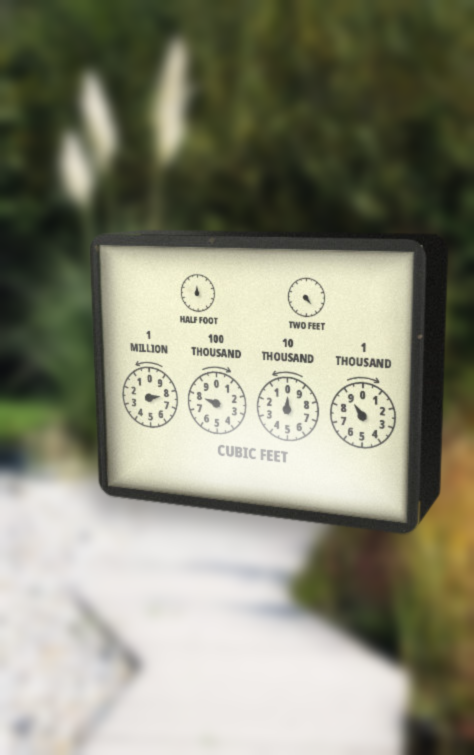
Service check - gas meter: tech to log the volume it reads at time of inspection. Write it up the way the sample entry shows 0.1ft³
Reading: 779900ft³
